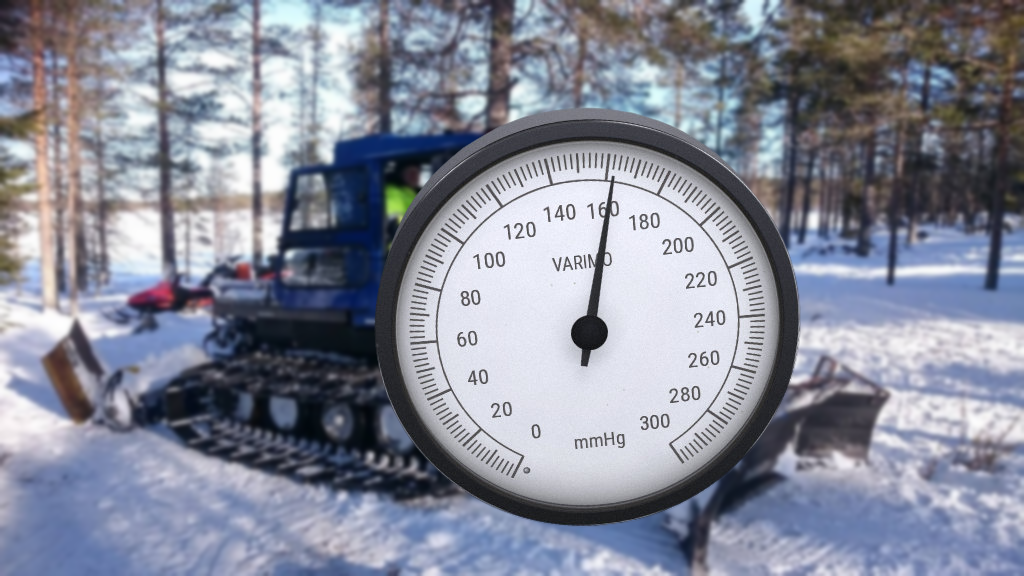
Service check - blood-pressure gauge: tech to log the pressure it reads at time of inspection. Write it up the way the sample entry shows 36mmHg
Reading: 162mmHg
